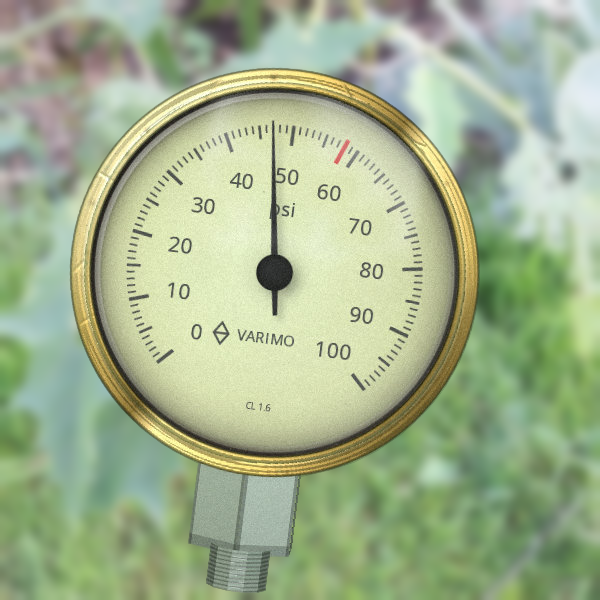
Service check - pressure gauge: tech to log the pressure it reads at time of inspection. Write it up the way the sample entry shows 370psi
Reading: 47psi
